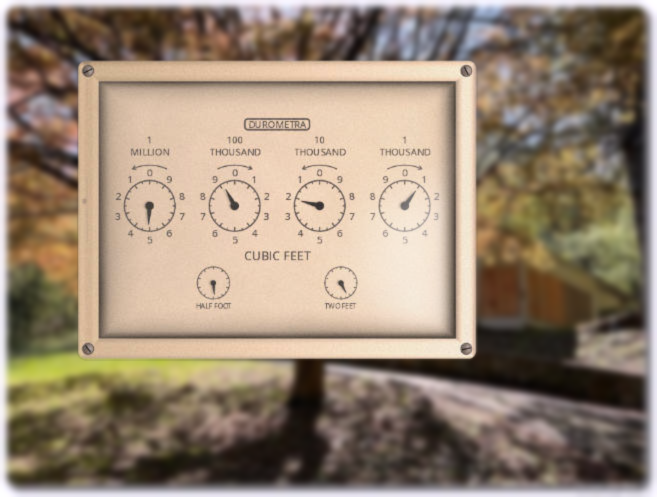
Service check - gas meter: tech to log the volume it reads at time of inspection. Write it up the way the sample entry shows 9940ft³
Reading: 492100ft³
